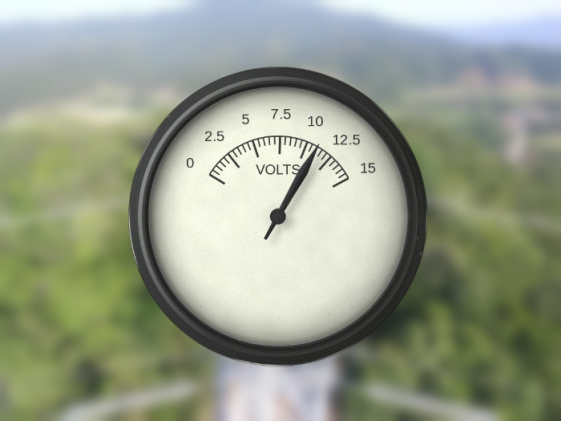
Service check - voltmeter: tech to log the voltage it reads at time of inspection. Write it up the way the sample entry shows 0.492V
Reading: 11V
